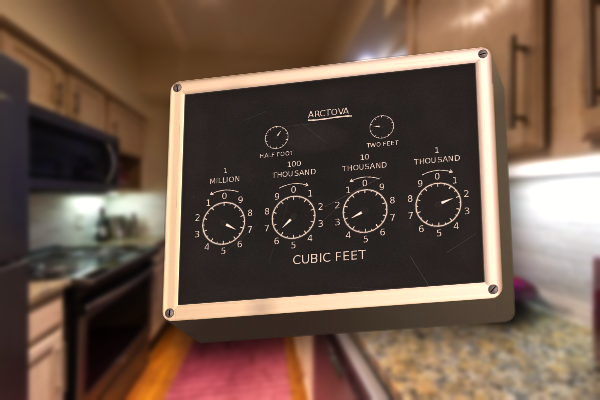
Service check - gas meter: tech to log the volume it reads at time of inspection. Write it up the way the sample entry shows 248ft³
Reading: 663200ft³
